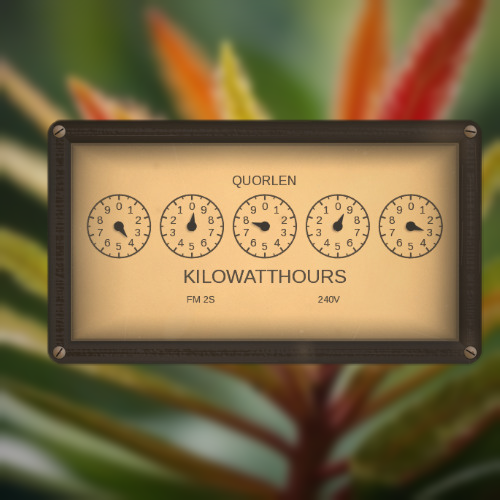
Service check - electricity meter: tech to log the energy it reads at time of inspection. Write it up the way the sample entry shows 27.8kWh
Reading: 39793kWh
